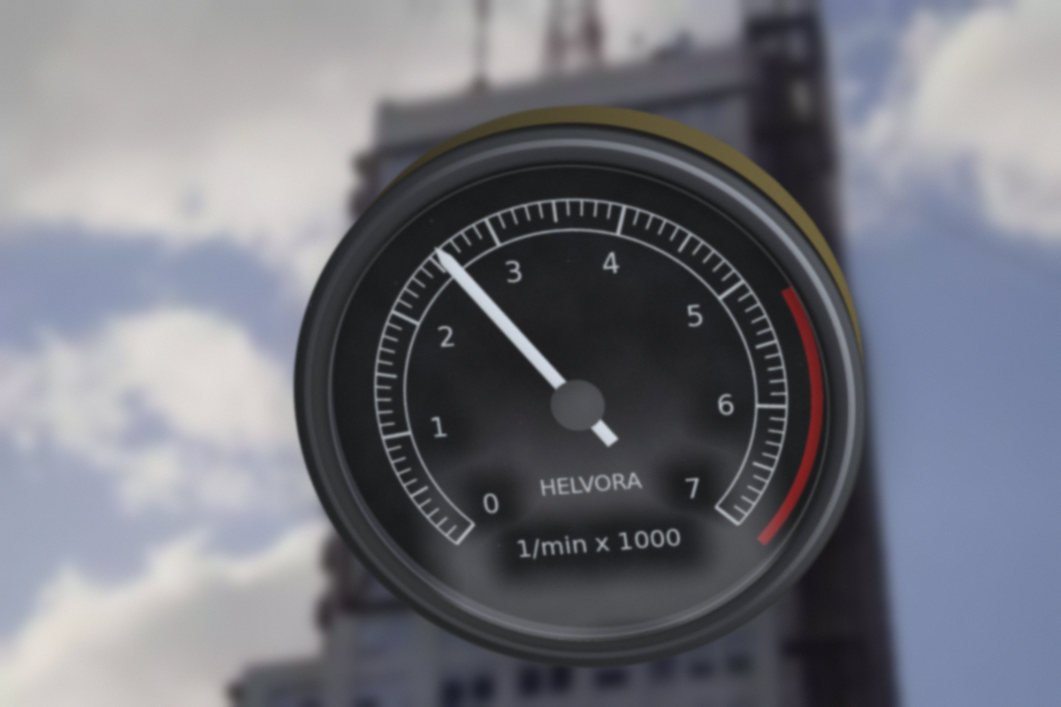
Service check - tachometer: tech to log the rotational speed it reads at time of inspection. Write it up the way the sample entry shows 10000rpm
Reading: 2600rpm
